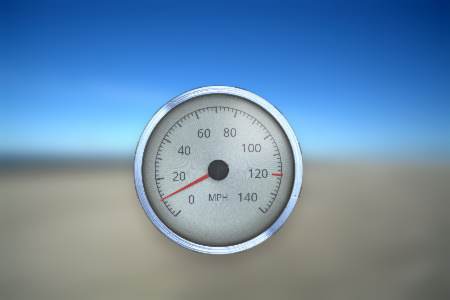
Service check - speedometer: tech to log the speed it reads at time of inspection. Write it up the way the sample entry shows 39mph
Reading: 10mph
